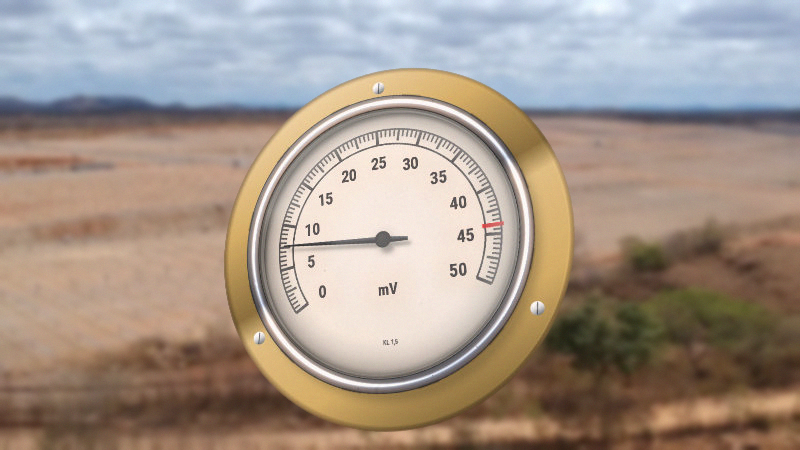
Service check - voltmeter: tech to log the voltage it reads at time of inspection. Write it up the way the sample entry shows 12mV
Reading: 7.5mV
